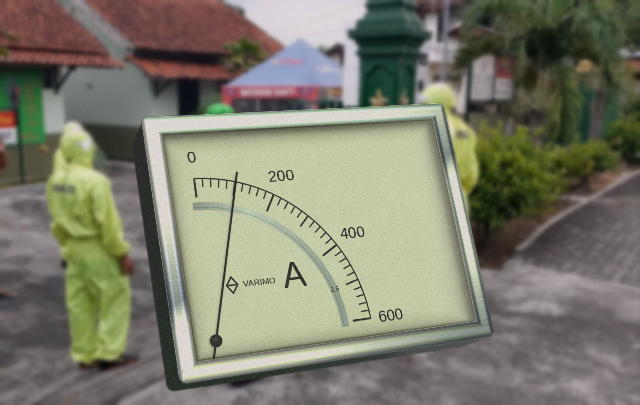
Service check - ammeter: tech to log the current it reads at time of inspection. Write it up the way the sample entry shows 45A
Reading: 100A
